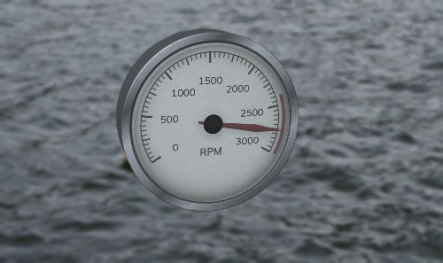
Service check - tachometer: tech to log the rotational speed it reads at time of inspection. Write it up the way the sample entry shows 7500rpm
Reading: 2750rpm
